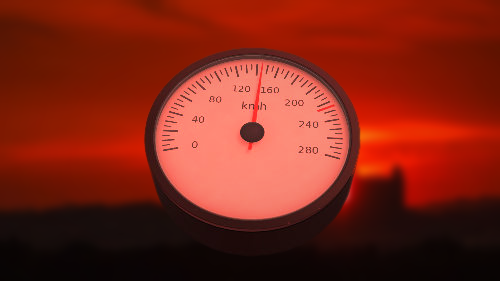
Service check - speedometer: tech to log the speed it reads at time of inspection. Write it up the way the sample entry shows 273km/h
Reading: 145km/h
